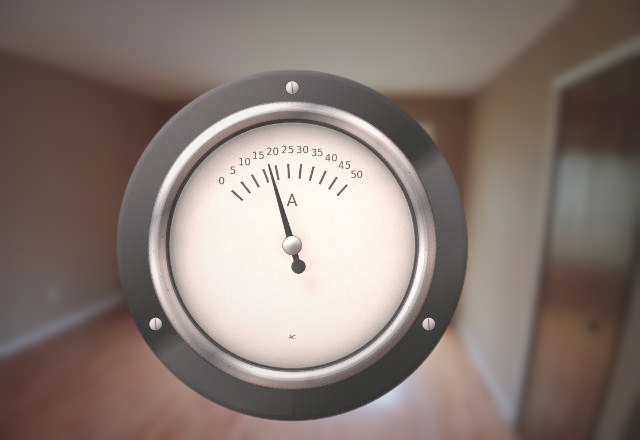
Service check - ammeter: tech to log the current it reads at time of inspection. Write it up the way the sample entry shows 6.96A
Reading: 17.5A
